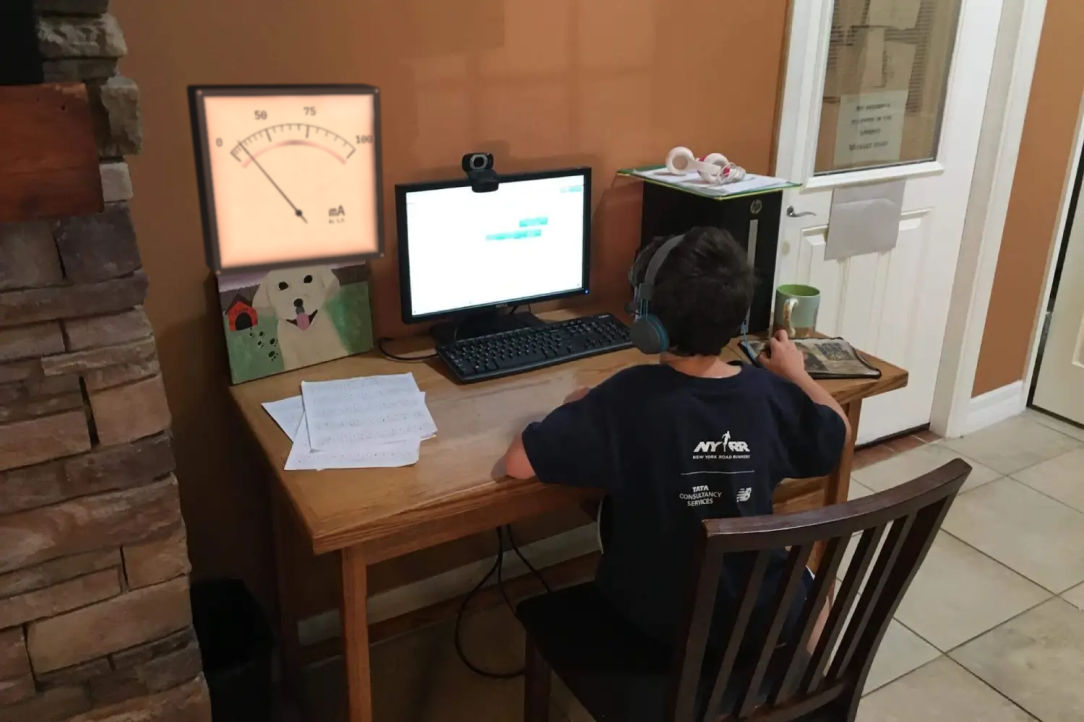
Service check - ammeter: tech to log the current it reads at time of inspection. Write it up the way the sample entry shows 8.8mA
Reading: 25mA
